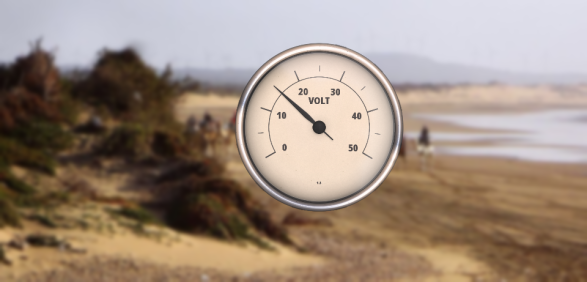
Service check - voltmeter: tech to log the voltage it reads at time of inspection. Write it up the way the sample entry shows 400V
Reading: 15V
